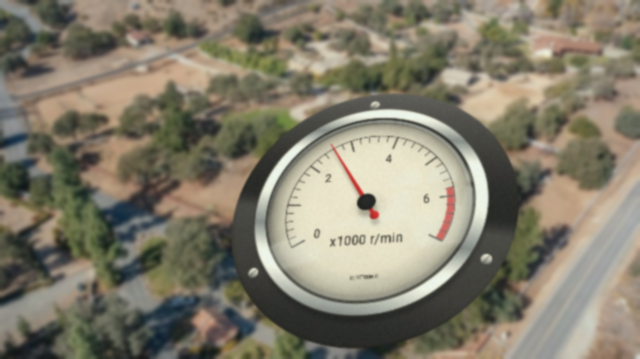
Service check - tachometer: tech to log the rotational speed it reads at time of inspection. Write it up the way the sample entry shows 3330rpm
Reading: 2600rpm
